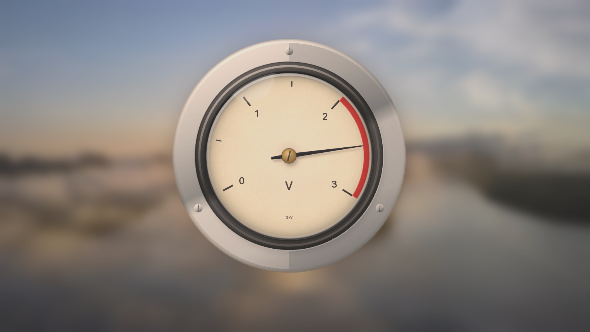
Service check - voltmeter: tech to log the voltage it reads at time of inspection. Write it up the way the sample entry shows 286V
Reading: 2.5V
